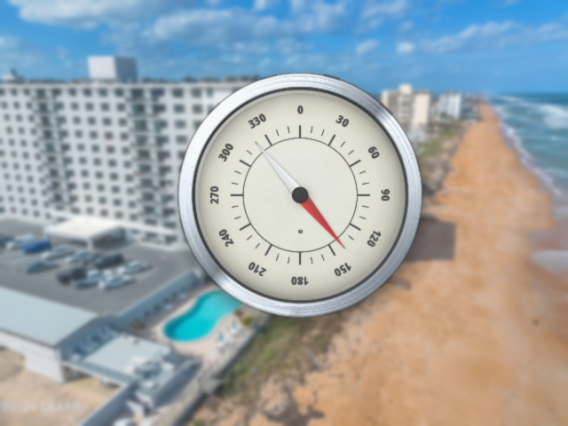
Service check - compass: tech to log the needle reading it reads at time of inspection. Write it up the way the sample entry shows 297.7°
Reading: 140°
